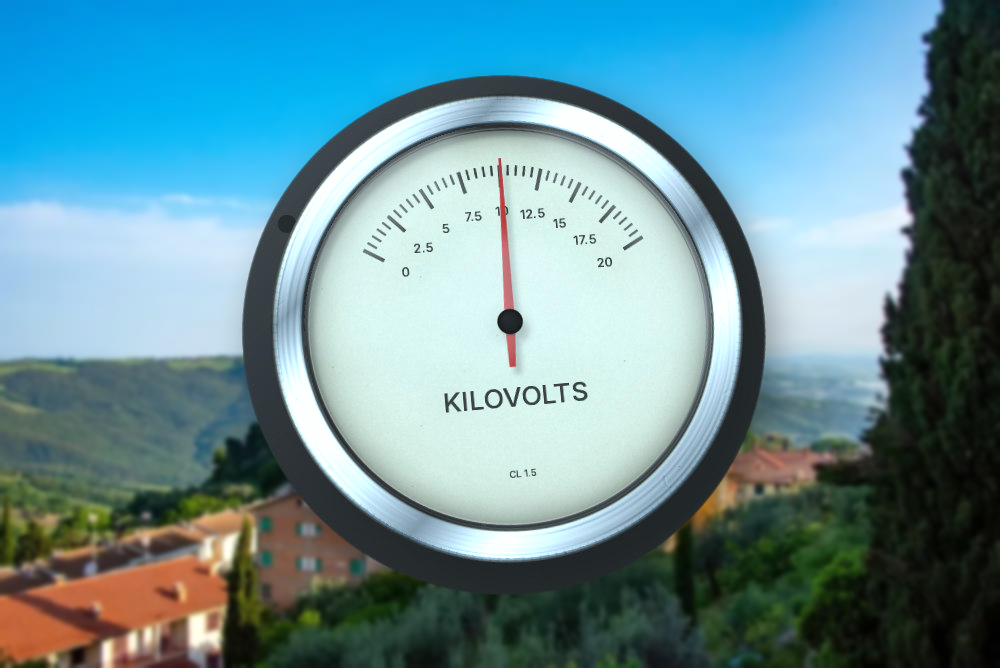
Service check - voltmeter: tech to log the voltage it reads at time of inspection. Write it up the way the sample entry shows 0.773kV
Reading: 10kV
